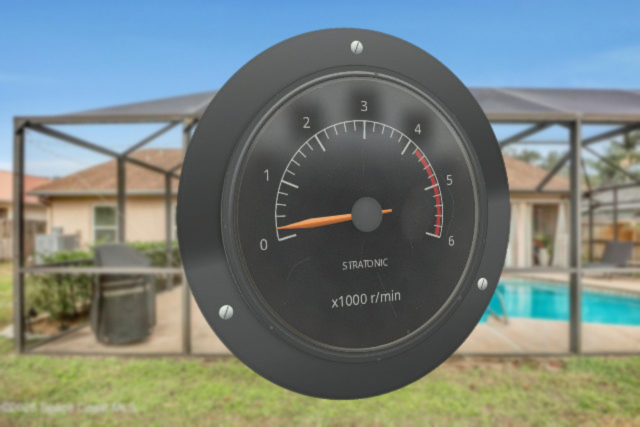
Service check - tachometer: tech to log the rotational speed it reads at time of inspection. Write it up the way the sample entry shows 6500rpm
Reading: 200rpm
